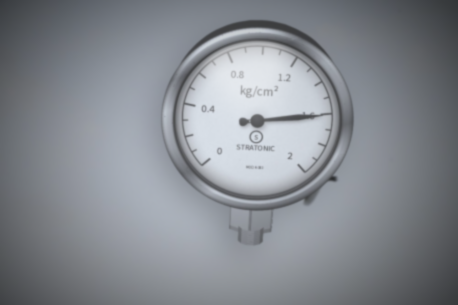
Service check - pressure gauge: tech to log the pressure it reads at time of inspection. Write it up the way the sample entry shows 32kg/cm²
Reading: 1.6kg/cm²
